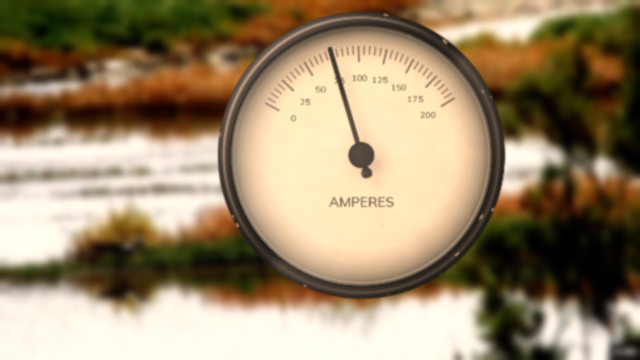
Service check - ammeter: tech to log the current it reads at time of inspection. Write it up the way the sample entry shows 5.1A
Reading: 75A
